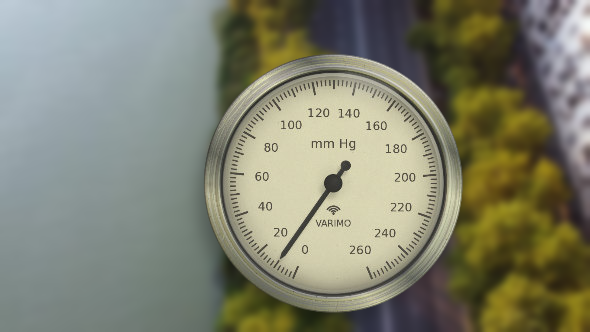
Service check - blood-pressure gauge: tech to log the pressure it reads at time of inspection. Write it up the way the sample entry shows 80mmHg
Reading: 10mmHg
